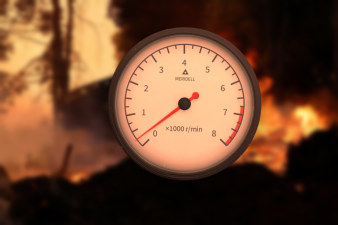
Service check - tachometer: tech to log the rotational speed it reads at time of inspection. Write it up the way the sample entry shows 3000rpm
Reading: 250rpm
